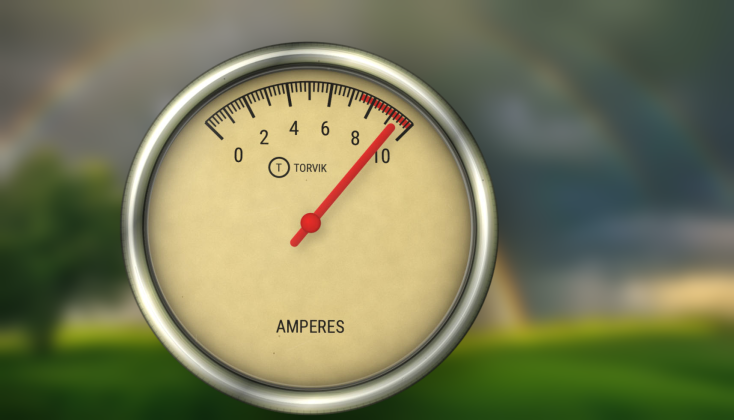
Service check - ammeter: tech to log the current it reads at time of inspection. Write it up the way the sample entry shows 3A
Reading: 9.4A
